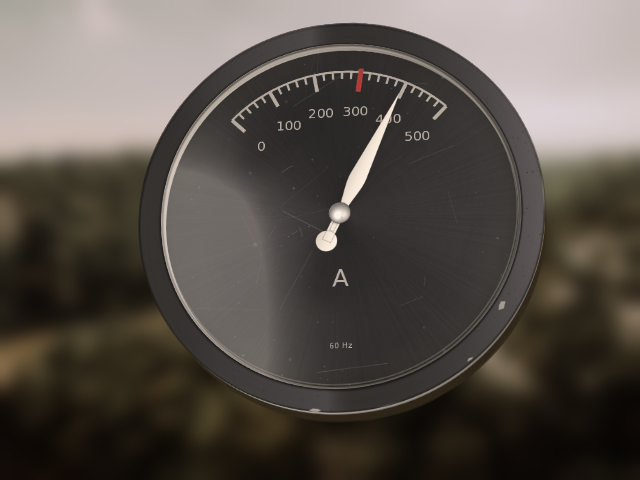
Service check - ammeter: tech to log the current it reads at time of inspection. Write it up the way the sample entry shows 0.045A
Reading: 400A
